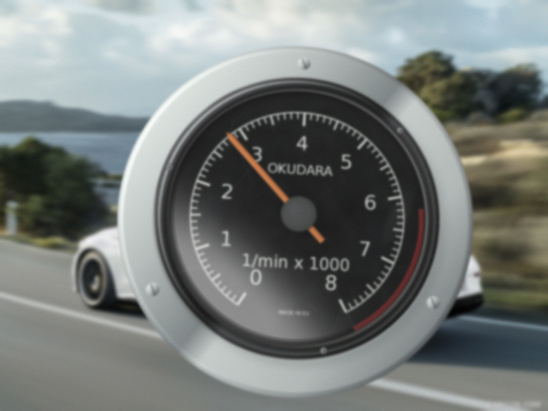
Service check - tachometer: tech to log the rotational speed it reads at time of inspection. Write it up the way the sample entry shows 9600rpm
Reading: 2800rpm
